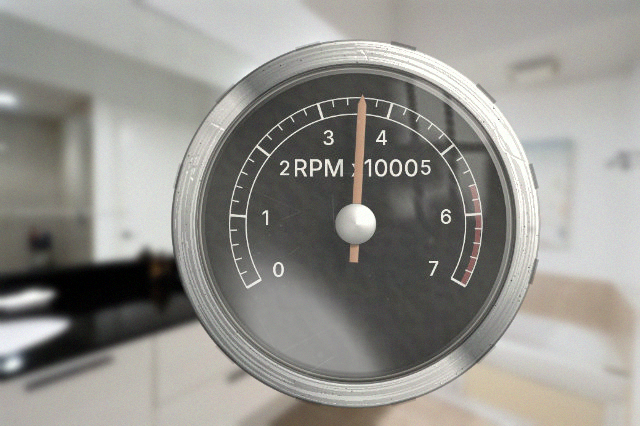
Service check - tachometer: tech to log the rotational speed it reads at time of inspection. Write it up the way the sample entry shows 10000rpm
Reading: 3600rpm
